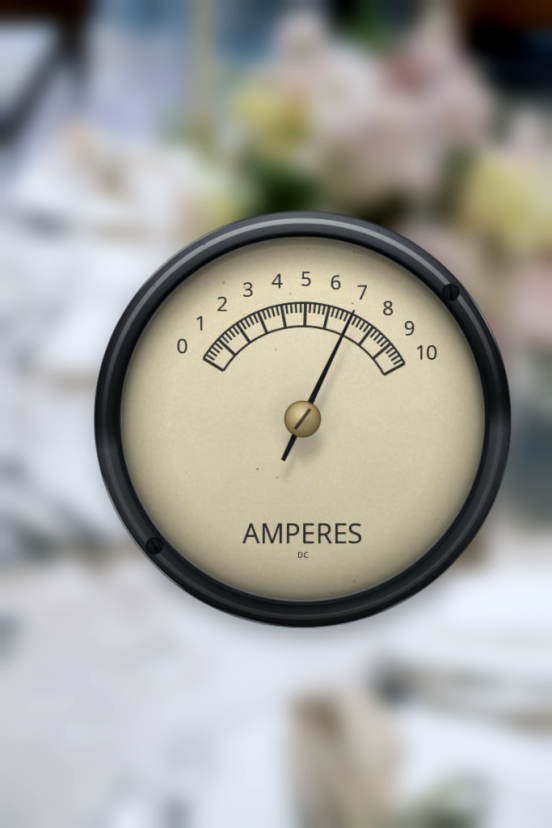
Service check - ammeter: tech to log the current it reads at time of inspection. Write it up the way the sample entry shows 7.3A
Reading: 7A
